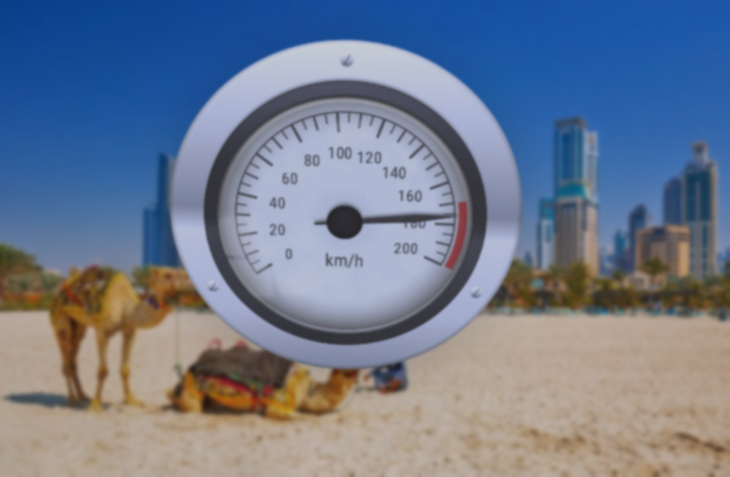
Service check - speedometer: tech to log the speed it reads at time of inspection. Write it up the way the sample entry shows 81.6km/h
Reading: 175km/h
